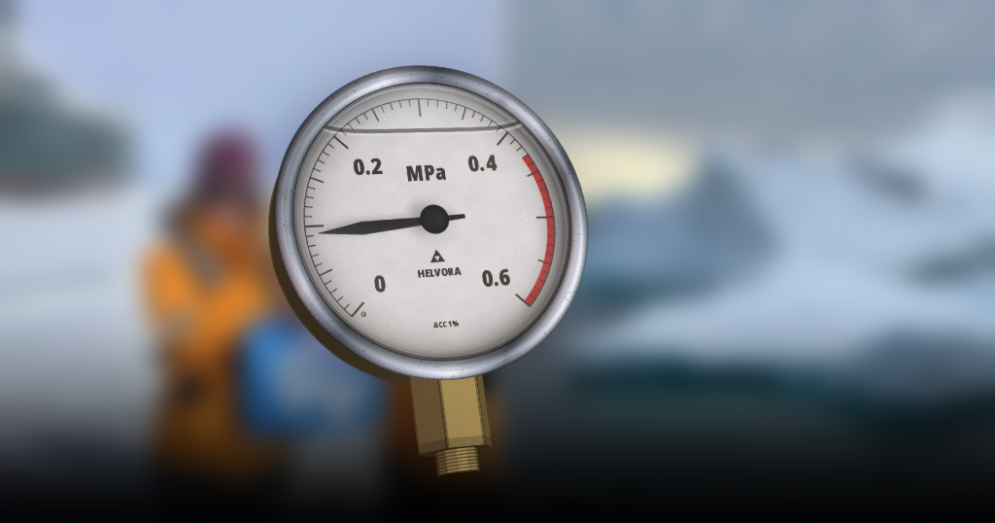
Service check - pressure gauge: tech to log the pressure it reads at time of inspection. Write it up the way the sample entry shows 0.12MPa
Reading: 0.09MPa
